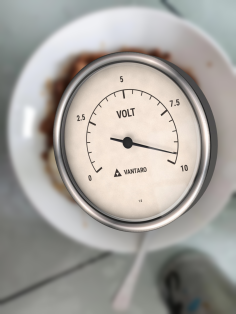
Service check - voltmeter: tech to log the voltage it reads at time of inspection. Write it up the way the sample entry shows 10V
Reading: 9.5V
